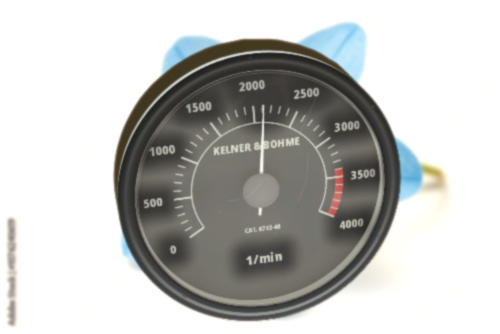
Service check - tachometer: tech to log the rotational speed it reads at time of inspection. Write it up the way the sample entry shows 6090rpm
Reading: 2100rpm
